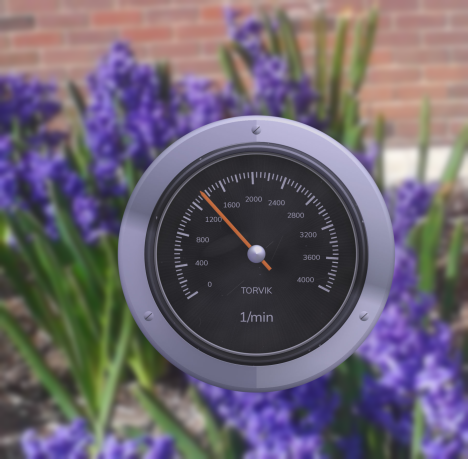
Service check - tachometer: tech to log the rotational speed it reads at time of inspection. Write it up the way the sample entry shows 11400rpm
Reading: 1350rpm
